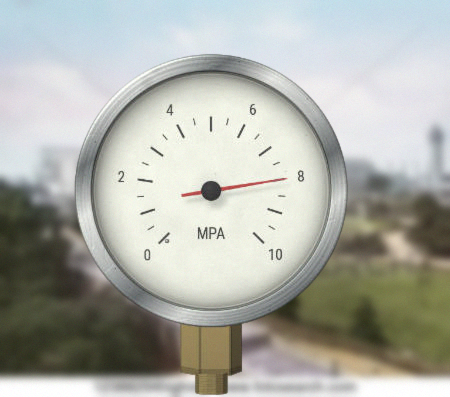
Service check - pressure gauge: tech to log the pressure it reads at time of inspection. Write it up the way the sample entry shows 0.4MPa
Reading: 8MPa
